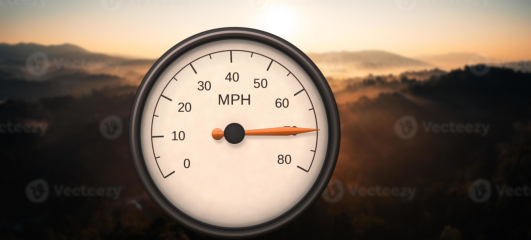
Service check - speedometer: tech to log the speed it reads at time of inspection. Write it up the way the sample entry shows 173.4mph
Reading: 70mph
